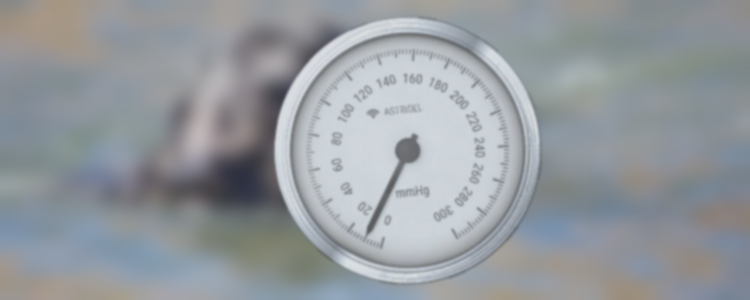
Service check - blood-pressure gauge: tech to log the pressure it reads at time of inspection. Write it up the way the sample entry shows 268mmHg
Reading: 10mmHg
